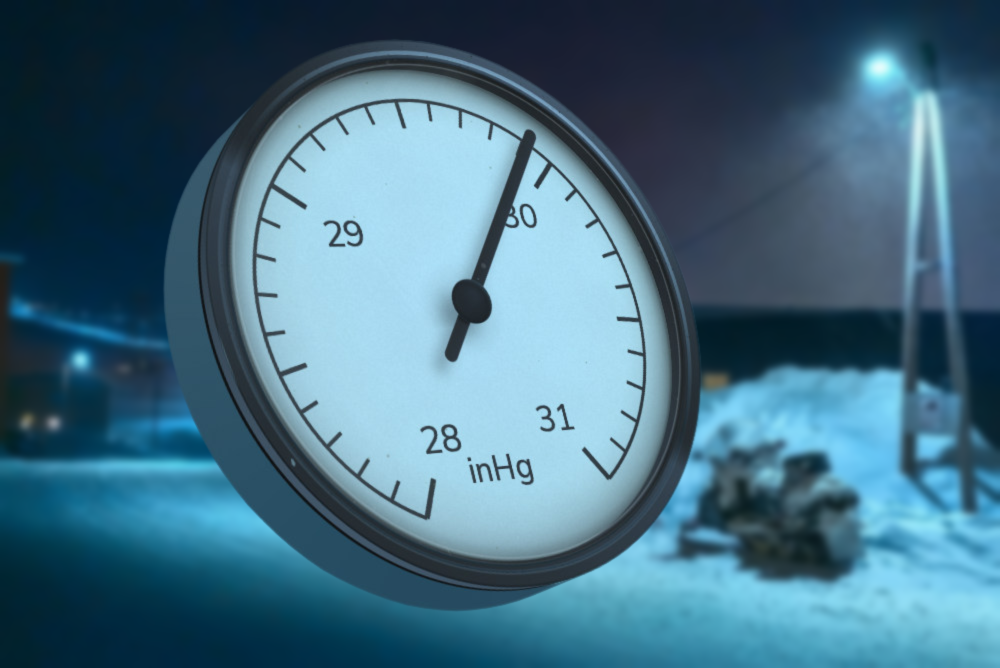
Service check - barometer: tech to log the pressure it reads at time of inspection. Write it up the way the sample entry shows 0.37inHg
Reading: 29.9inHg
